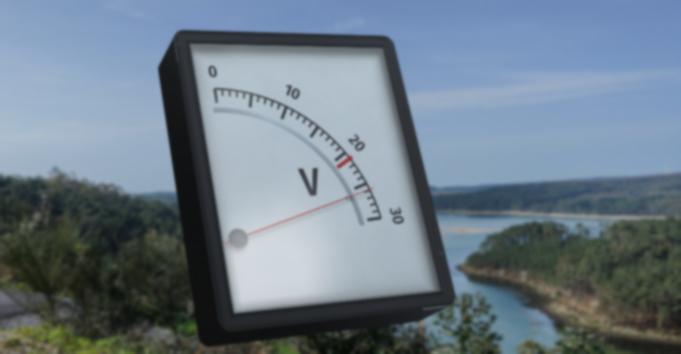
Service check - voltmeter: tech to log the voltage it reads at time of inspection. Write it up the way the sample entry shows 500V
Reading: 26V
